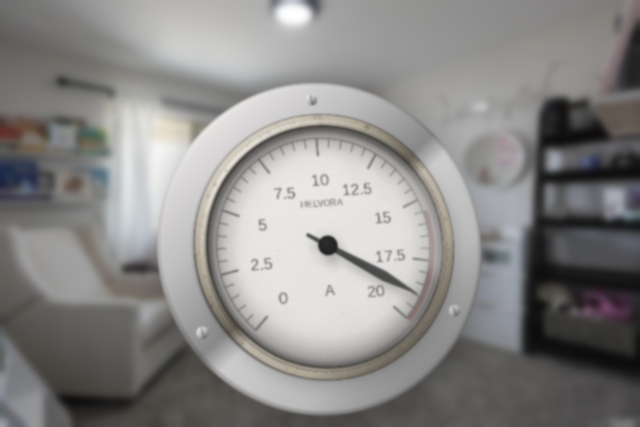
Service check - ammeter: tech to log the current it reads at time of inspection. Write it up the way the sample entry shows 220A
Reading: 19A
